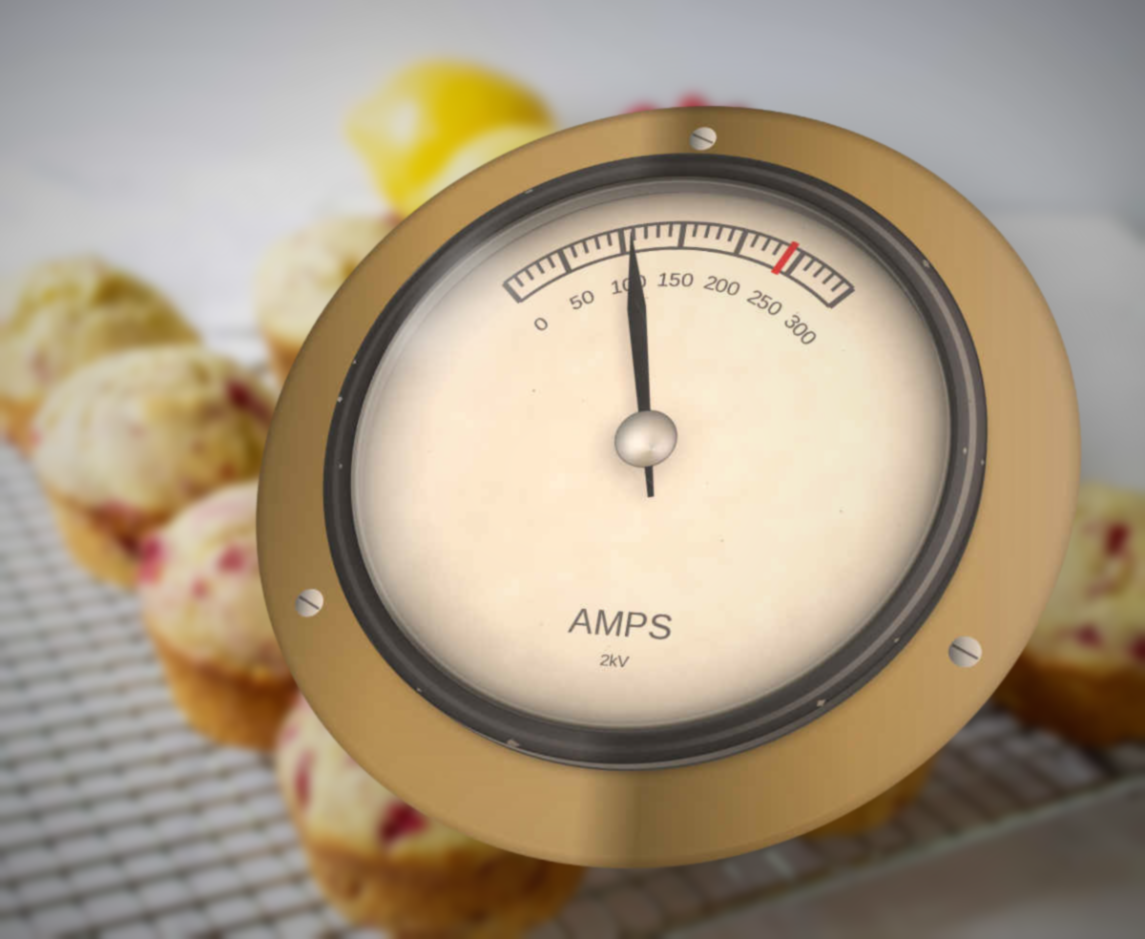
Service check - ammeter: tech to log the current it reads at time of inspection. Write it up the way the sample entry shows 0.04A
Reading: 110A
